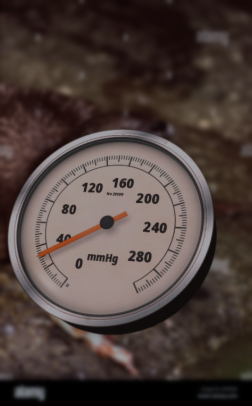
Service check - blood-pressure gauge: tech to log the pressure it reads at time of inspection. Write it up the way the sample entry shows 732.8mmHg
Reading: 30mmHg
